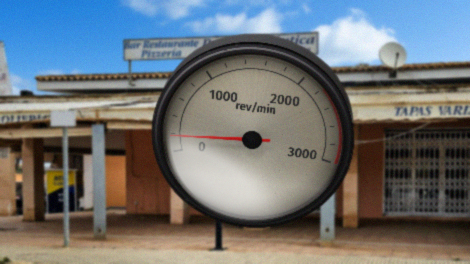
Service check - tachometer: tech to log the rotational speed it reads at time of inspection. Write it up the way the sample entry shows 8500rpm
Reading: 200rpm
